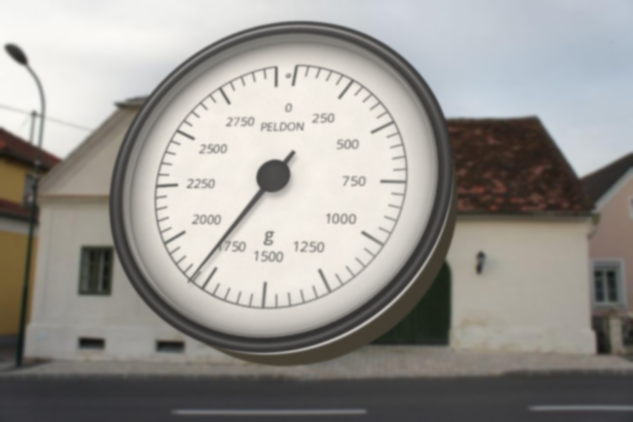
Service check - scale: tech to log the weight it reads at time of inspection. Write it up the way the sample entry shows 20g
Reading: 1800g
